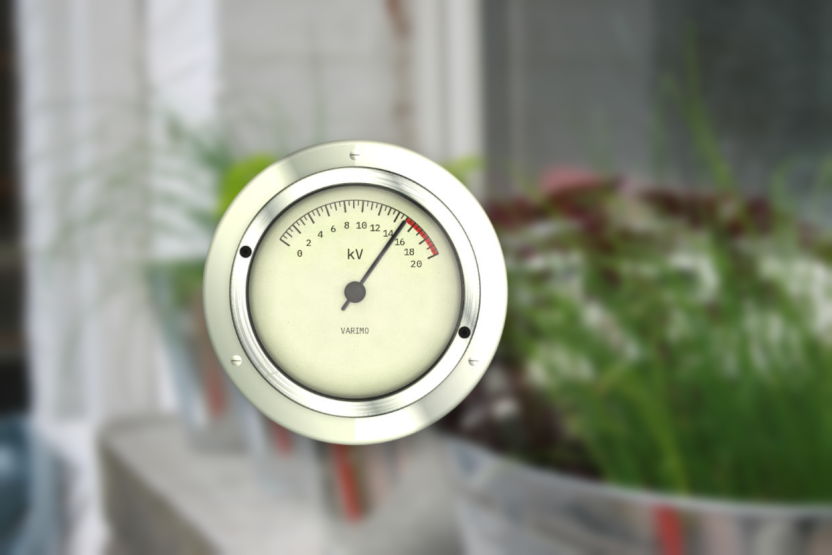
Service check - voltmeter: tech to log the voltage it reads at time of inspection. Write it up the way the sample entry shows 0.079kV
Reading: 15kV
